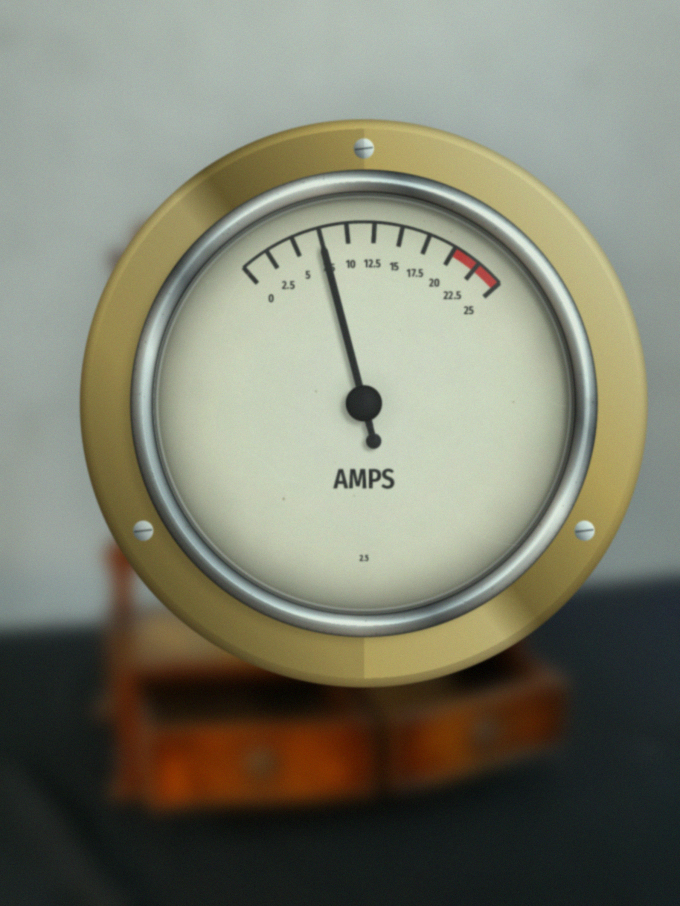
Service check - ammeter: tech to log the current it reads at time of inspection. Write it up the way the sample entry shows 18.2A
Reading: 7.5A
